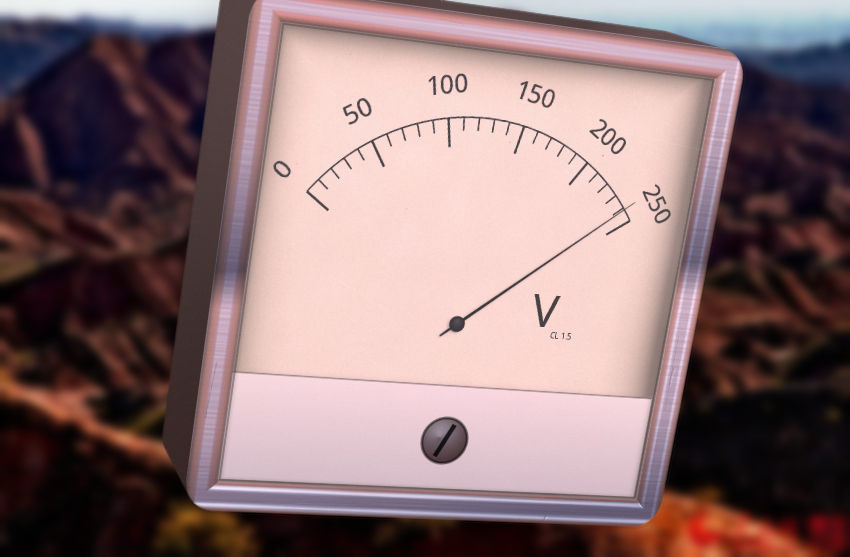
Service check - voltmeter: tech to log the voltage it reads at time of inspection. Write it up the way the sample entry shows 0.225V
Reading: 240V
